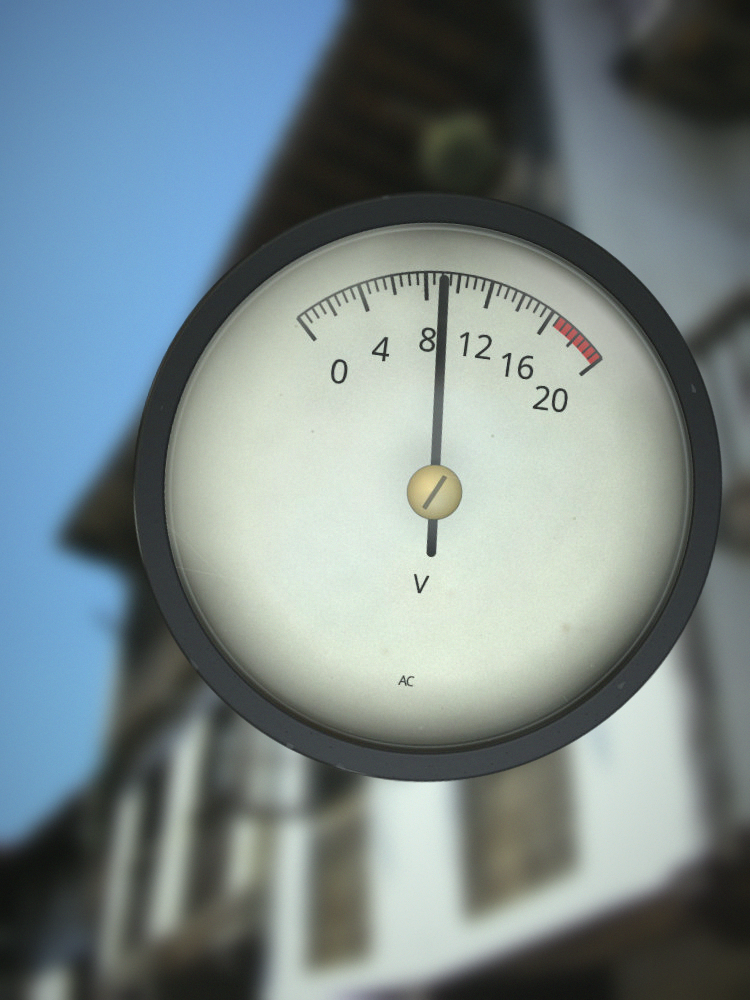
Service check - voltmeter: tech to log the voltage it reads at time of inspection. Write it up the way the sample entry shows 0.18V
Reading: 9V
